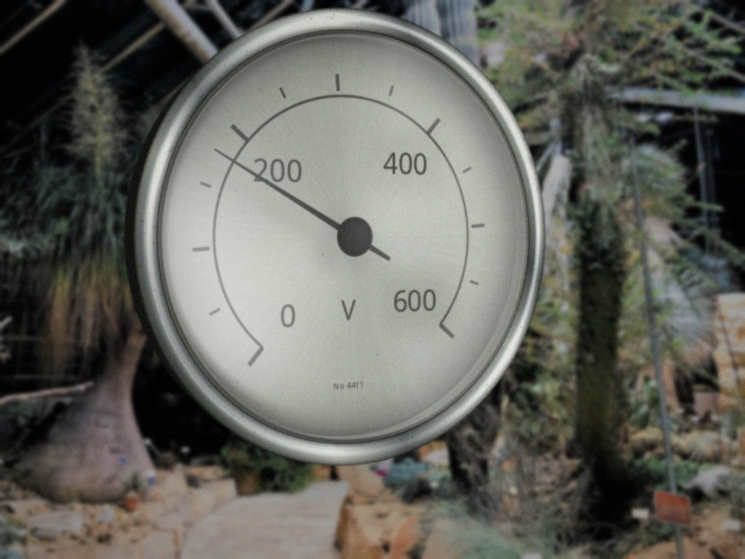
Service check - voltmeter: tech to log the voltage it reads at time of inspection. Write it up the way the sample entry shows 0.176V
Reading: 175V
